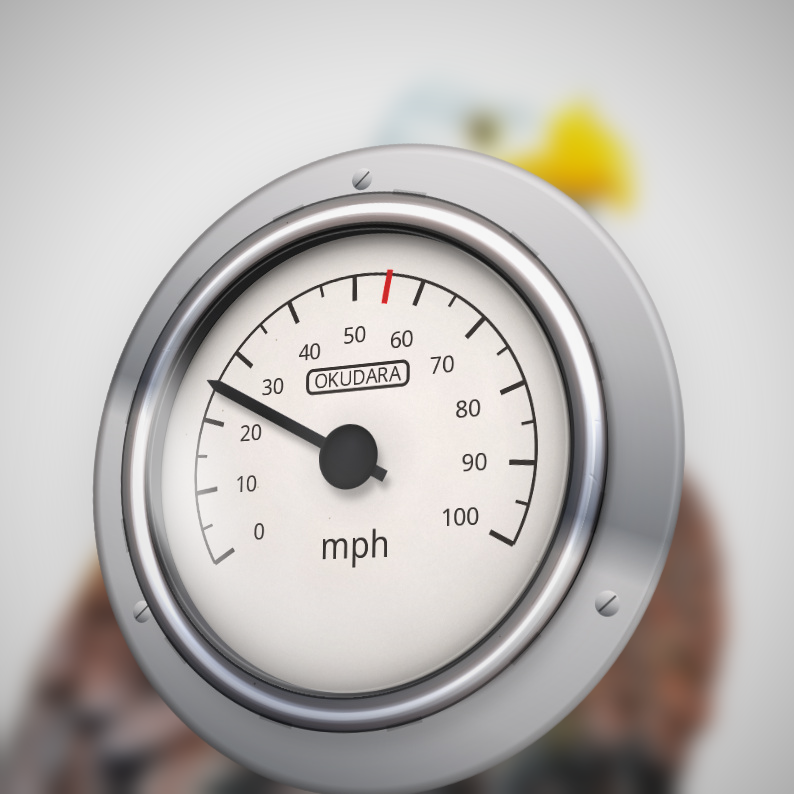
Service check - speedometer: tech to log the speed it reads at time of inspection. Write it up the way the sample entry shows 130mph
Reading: 25mph
